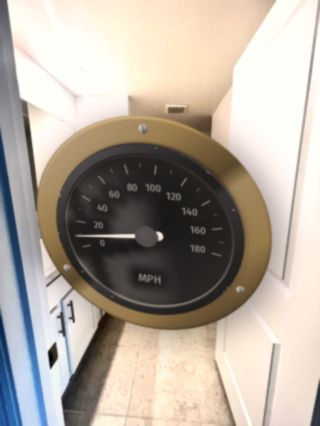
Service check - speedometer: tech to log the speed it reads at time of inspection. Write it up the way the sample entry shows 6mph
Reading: 10mph
